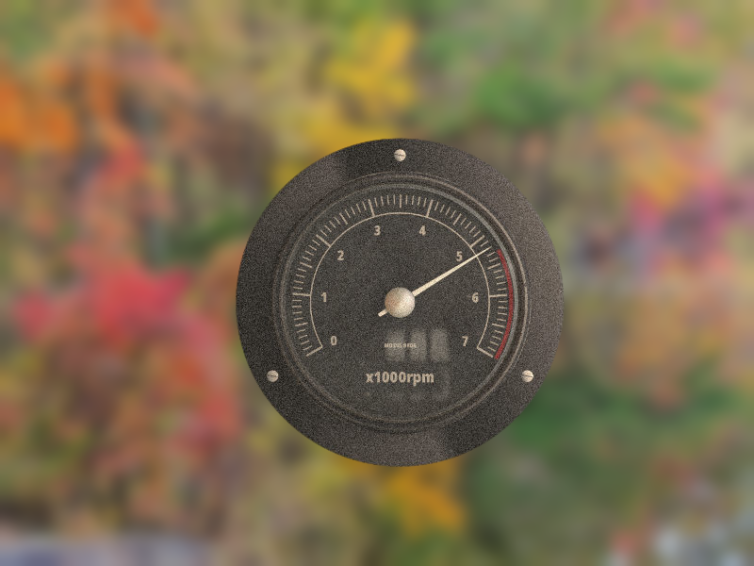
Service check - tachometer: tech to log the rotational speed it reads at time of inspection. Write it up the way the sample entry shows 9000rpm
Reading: 5200rpm
